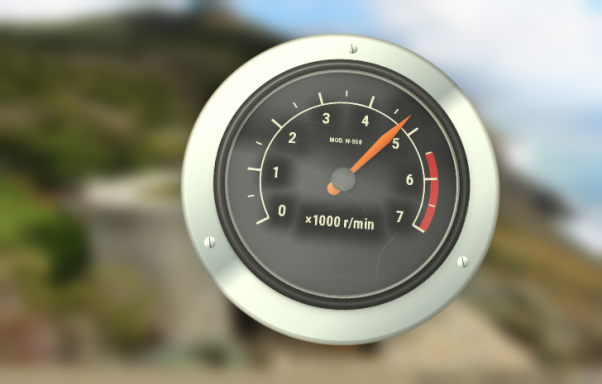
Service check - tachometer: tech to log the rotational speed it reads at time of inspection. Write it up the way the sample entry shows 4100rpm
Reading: 4750rpm
